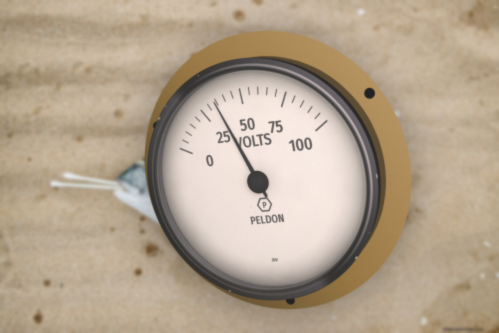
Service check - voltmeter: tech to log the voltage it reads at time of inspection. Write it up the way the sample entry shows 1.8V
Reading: 35V
